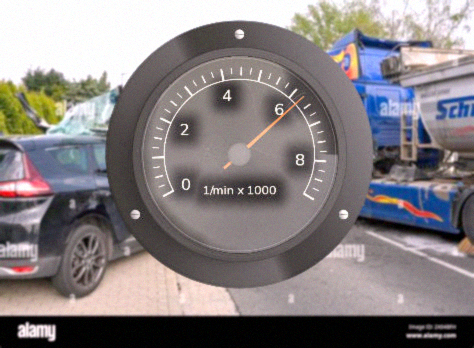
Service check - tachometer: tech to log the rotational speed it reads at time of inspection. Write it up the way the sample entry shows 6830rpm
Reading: 6250rpm
